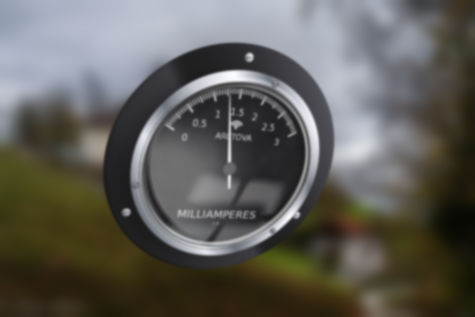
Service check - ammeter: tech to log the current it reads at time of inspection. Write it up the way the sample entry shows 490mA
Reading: 1.25mA
